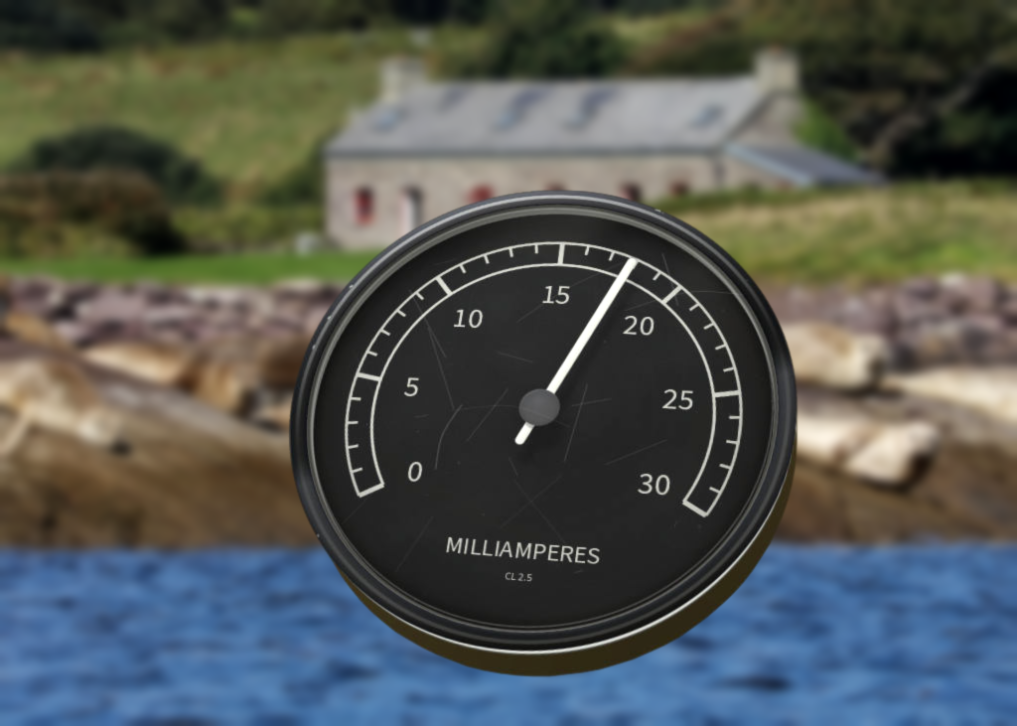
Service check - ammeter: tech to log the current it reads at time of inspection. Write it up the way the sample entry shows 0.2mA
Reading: 18mA
